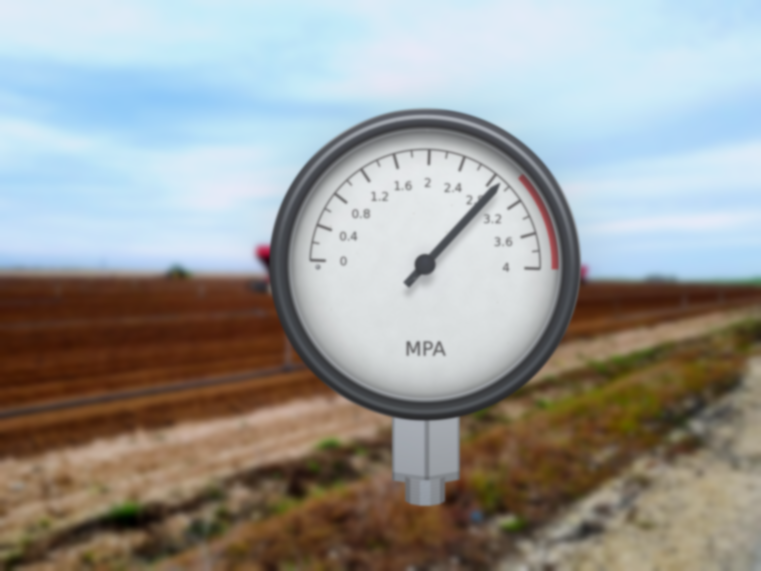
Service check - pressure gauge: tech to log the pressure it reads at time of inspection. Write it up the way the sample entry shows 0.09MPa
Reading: 2.9MPa
